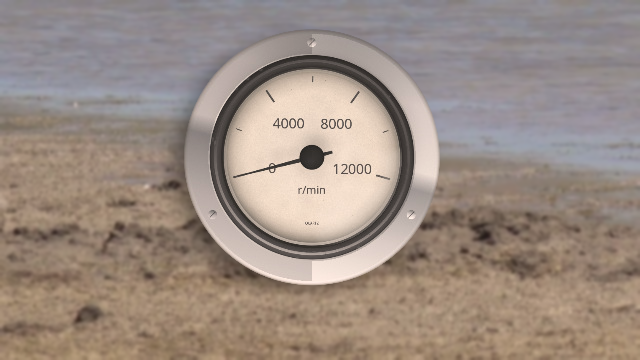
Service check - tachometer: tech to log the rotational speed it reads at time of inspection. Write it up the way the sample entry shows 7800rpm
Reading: 0rpm
